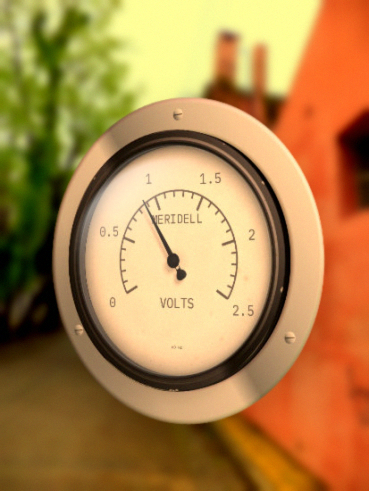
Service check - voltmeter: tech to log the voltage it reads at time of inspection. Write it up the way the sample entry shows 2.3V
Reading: 0.9V
